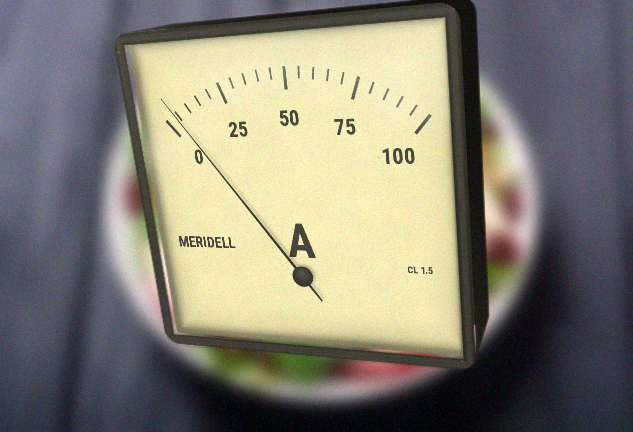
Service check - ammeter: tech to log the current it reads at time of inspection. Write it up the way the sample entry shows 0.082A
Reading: 5A
